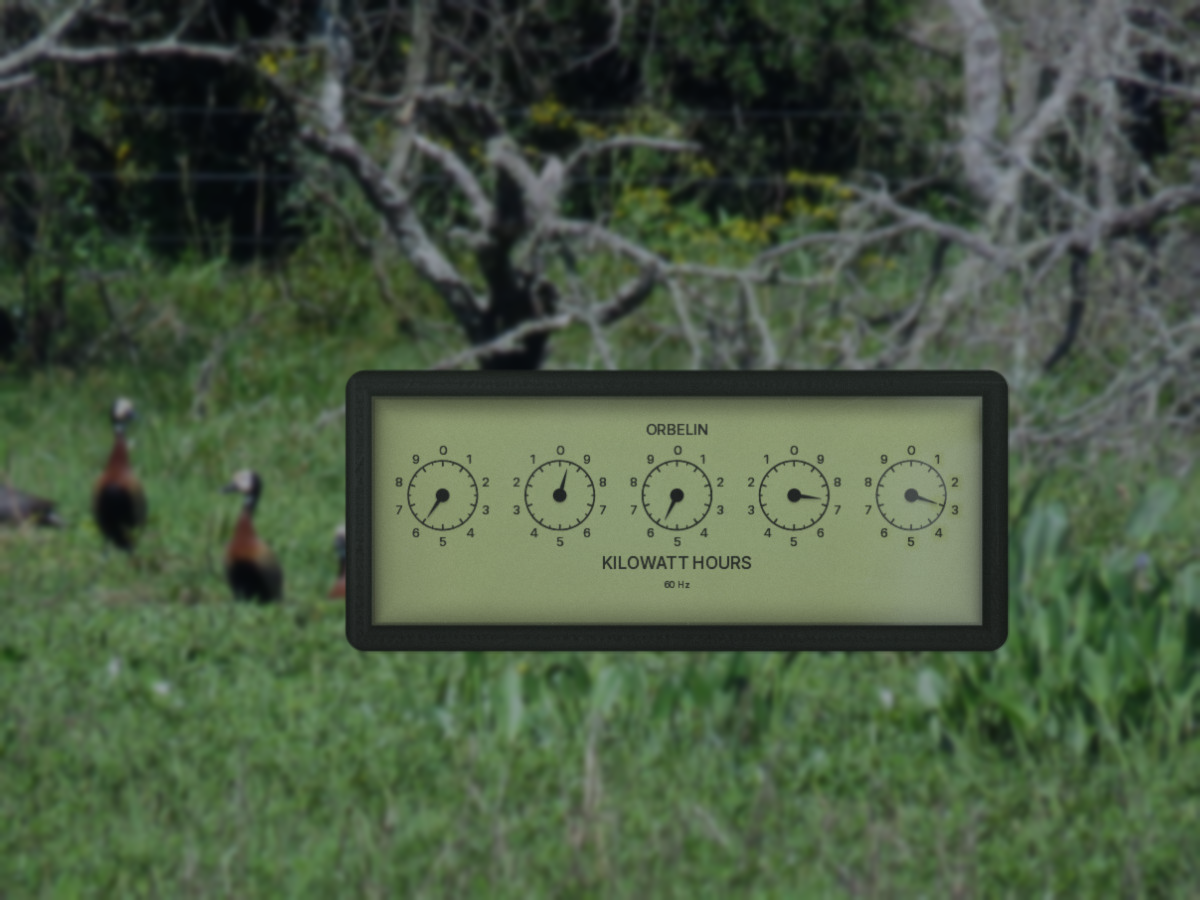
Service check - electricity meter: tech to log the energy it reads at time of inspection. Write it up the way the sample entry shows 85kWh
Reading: 59573kWh
